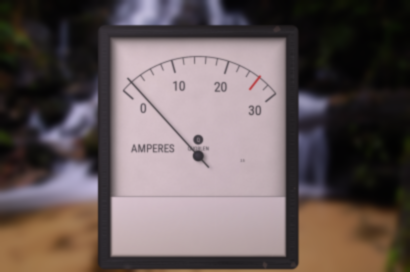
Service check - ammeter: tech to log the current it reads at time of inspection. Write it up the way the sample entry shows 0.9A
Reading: 2A
